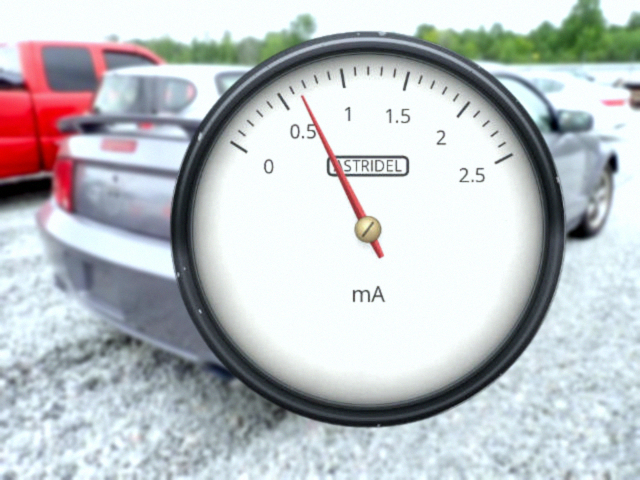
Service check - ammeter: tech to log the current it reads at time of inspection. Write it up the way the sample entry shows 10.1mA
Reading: 0.65mA
